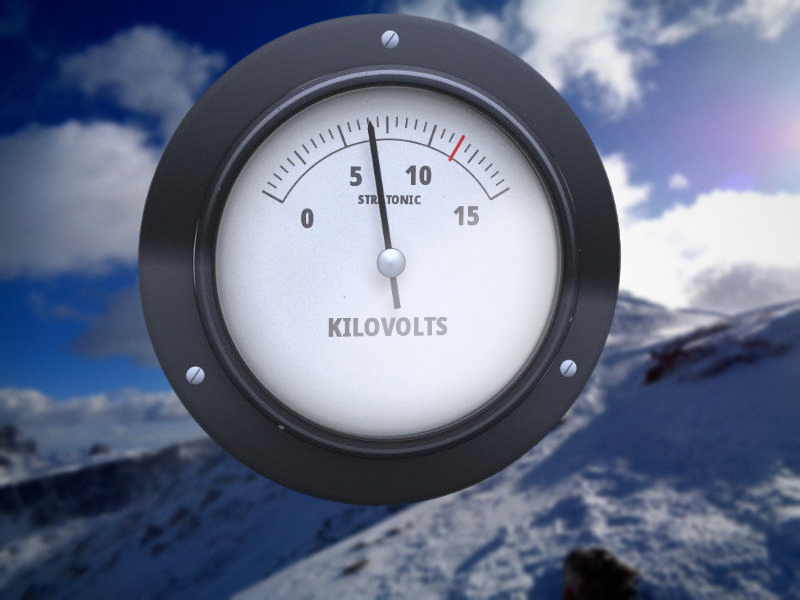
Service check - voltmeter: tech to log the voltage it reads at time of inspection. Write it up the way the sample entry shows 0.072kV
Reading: 6.5kV
